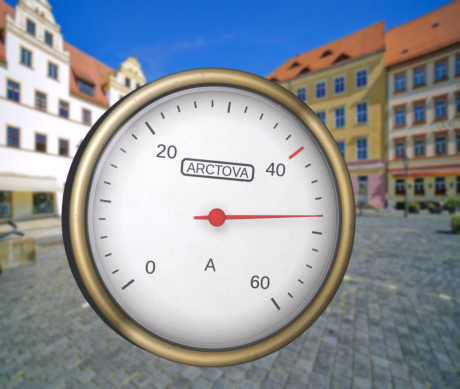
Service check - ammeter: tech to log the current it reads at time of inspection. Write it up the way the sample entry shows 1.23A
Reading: 48A
